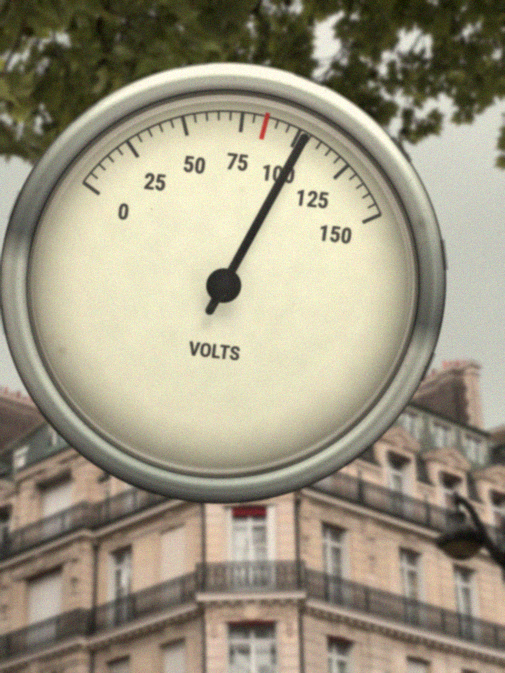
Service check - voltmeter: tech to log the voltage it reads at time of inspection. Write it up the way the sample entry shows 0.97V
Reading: 102.5V
